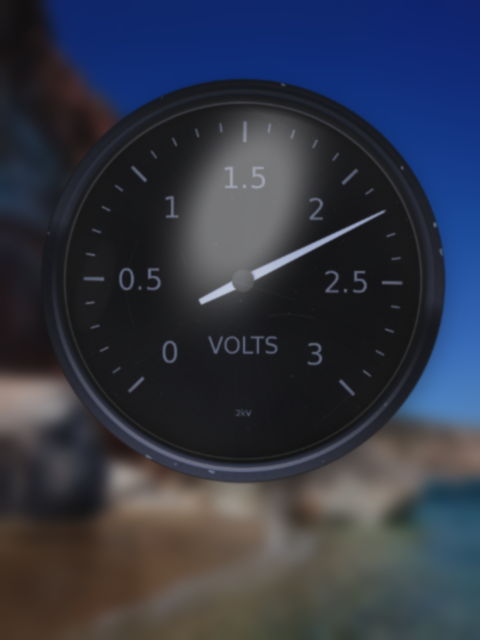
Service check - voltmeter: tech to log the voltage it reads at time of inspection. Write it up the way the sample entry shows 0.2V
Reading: 2.2V
